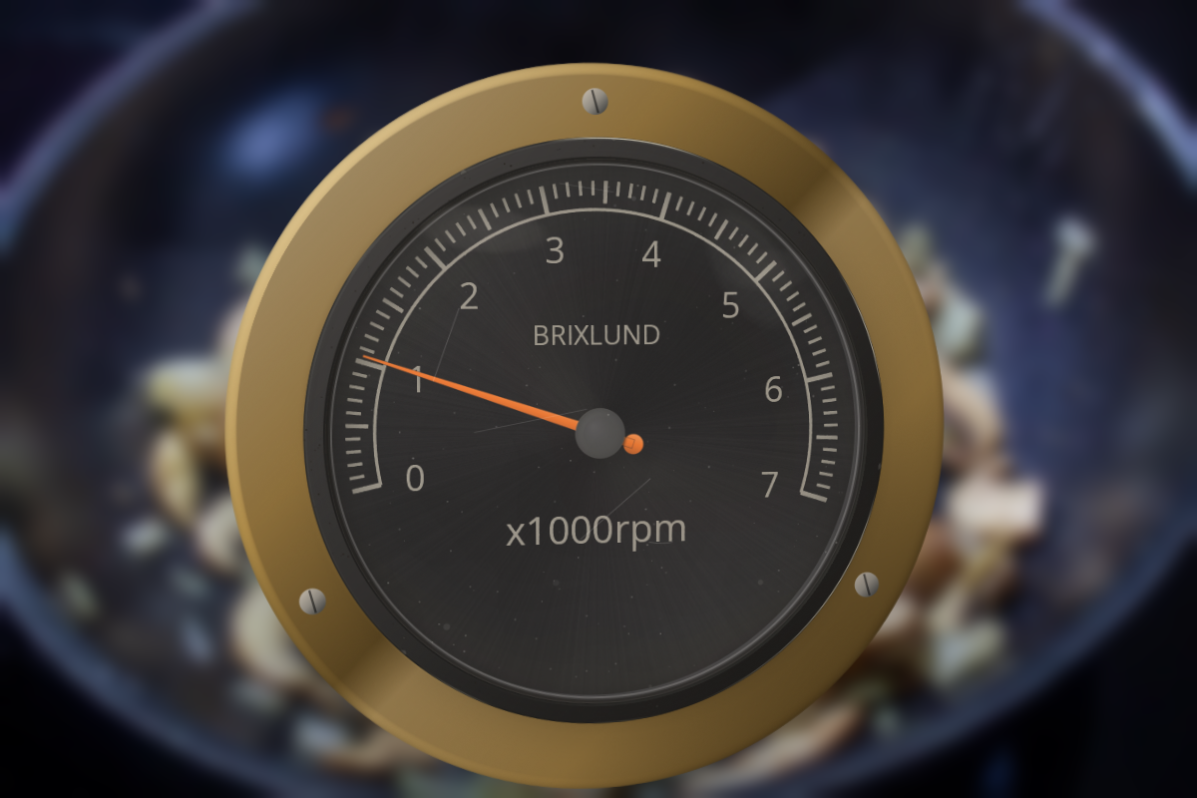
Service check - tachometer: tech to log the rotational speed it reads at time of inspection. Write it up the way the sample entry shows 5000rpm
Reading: 1050rpm
